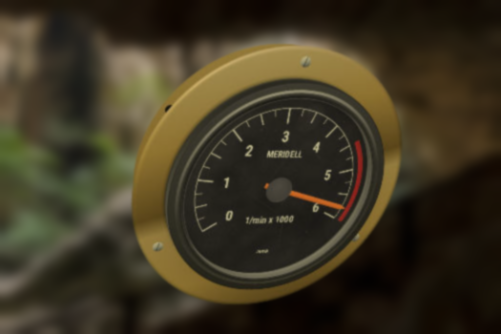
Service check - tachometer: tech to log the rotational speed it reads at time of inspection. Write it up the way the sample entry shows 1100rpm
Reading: 5750rpm
